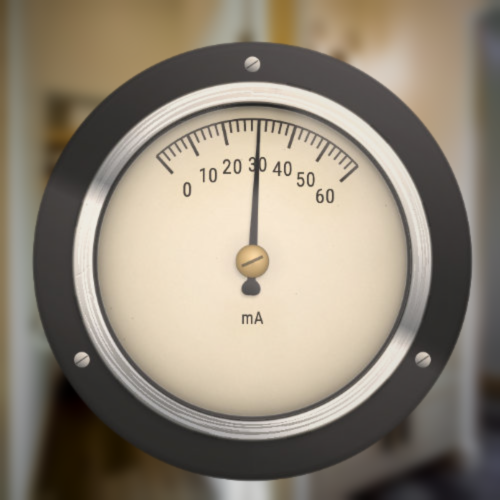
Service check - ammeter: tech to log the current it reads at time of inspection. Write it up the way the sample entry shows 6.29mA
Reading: 30mA
